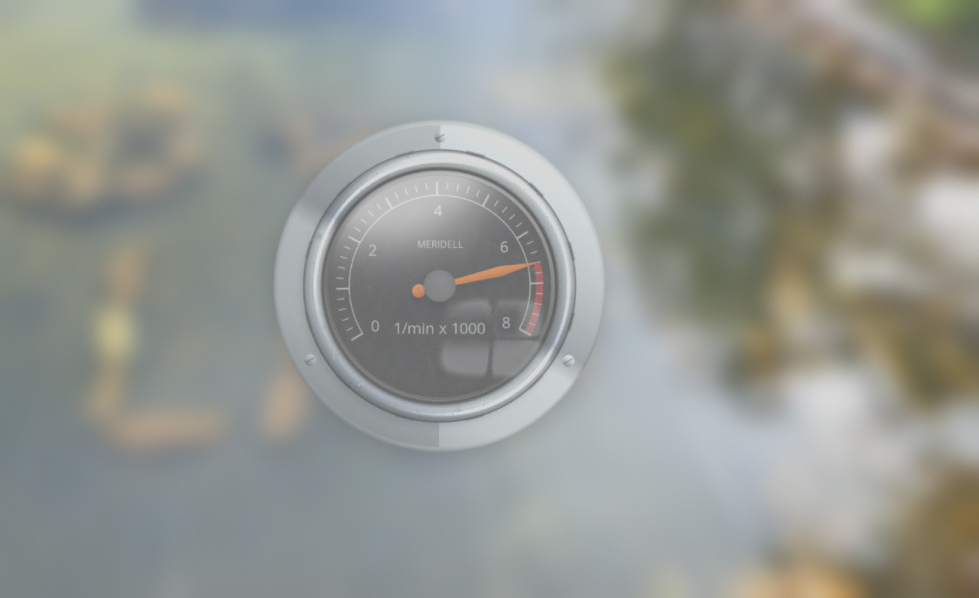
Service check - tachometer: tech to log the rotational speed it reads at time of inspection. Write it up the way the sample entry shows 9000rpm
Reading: 6600rpm
